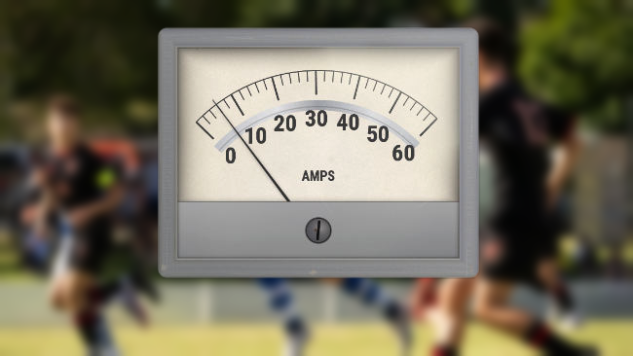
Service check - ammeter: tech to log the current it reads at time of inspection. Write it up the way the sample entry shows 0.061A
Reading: 6A
